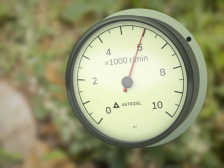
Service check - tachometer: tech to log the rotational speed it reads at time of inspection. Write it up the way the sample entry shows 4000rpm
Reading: 6000rpm
